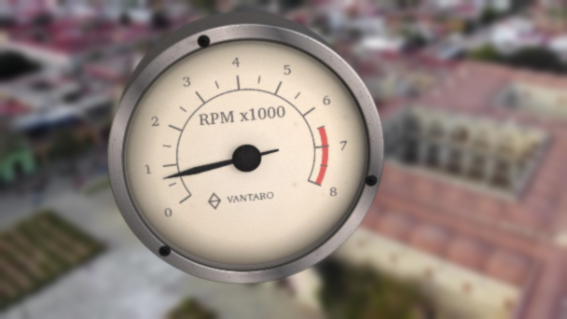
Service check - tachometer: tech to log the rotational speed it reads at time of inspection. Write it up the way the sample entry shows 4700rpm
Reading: 750rpm
